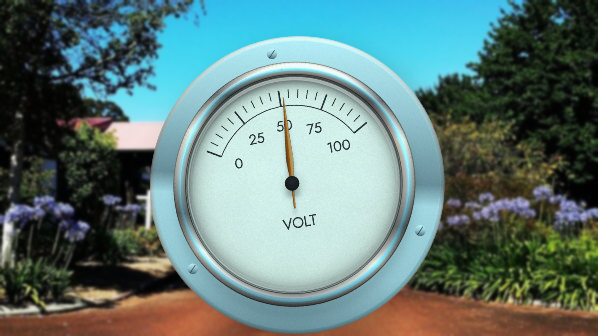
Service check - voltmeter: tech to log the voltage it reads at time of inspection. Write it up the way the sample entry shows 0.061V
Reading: 52.5V
